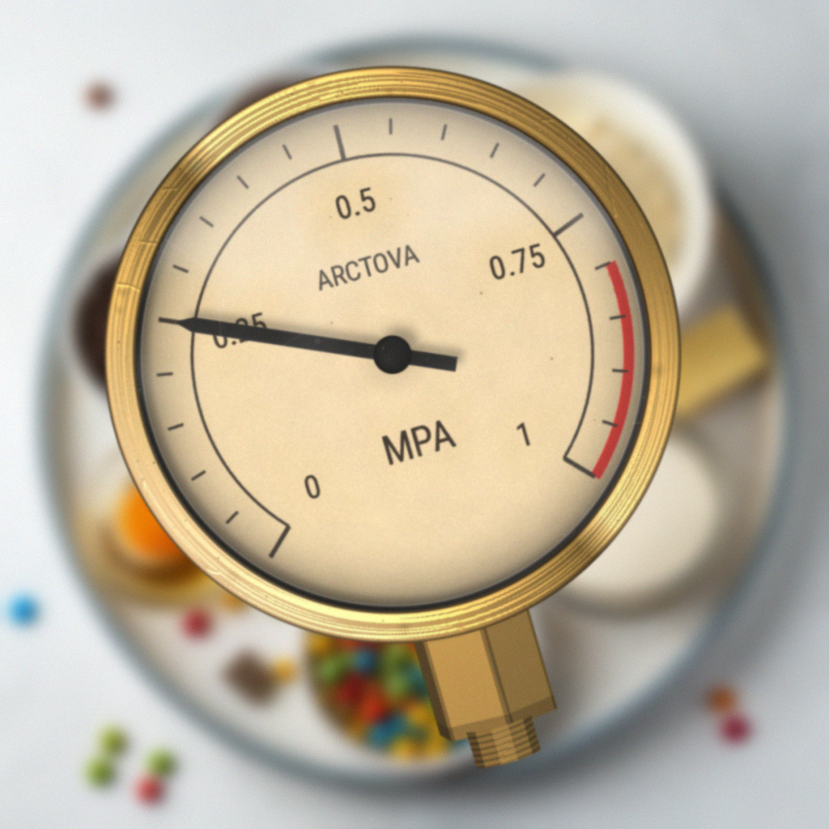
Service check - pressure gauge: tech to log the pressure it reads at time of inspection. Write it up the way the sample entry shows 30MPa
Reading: 0.25MPa
